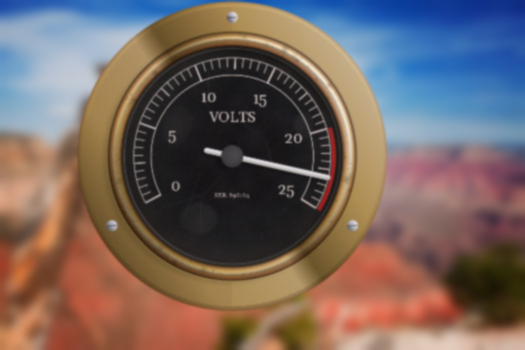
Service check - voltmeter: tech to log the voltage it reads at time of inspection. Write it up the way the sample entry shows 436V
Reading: 23V
